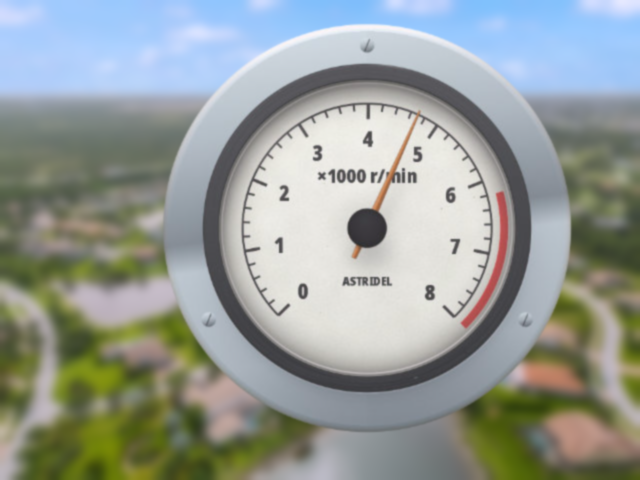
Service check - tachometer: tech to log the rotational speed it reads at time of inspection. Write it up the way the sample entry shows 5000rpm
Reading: 4700rpm
